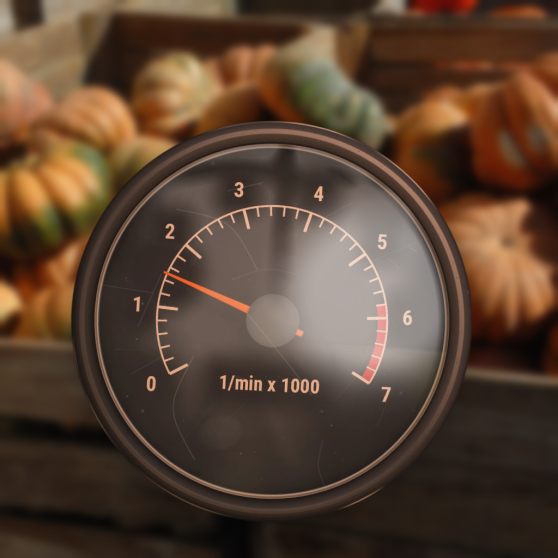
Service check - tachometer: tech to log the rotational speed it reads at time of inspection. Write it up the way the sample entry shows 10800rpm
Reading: 1500rpm
